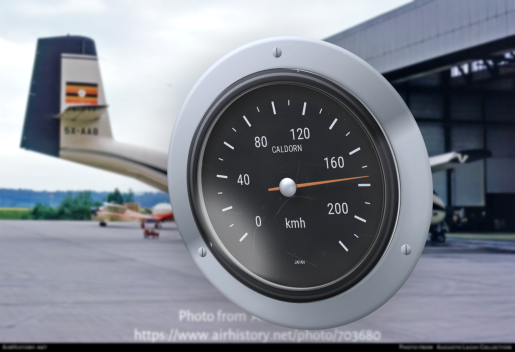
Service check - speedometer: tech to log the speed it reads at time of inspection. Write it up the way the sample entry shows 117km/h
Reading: 175km/h
